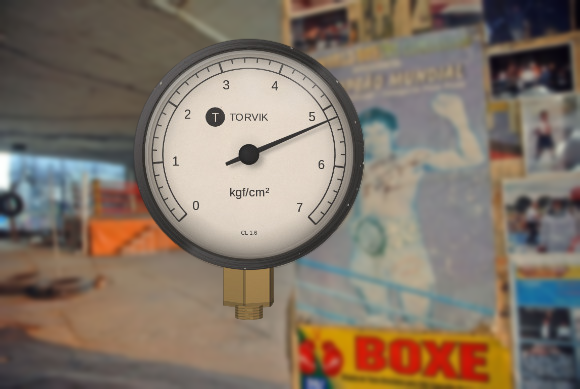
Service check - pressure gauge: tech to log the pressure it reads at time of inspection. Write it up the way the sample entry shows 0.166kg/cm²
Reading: 5.2kg/cm²
